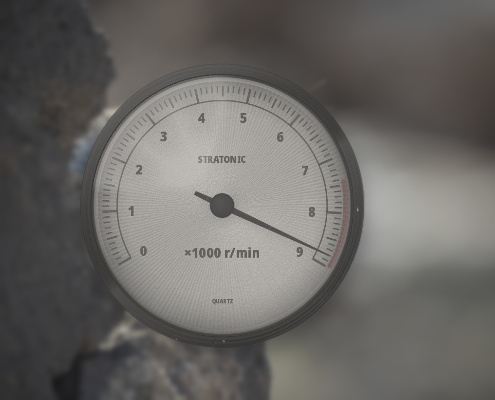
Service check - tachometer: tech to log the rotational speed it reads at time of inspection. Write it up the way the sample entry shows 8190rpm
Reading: 8800rpm
